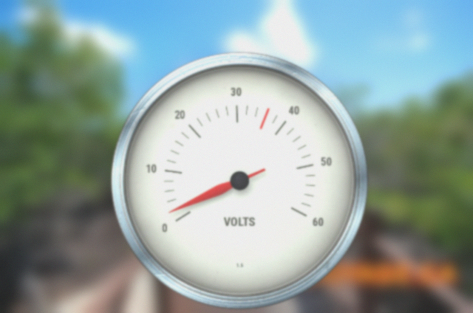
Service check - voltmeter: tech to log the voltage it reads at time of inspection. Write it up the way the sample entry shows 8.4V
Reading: 2V
